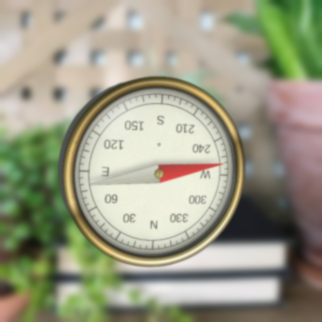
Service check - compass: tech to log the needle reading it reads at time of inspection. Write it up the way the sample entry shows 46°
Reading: 260°
